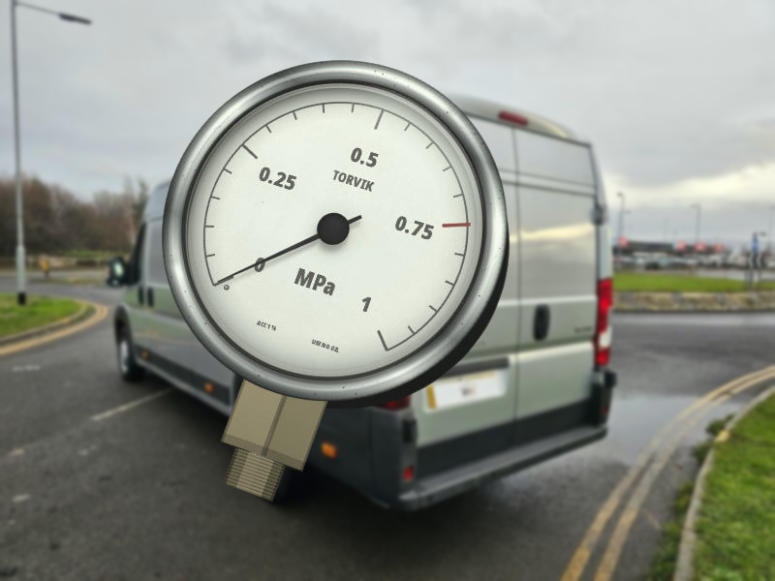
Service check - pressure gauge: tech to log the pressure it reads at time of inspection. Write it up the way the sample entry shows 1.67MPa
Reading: 0MPa
